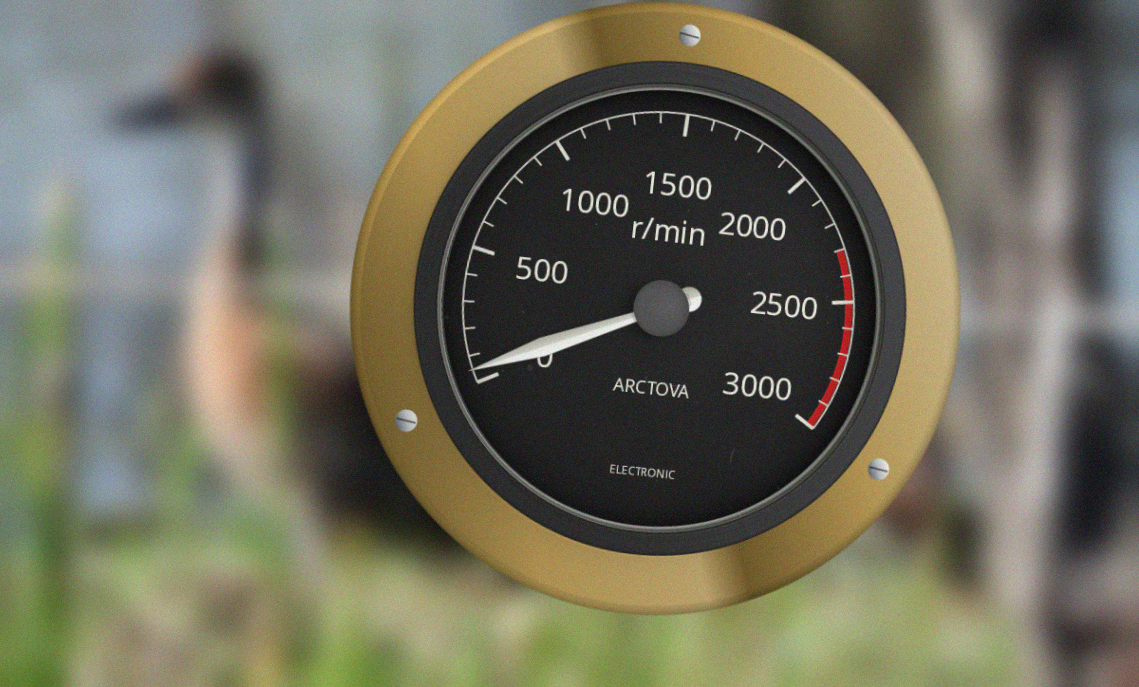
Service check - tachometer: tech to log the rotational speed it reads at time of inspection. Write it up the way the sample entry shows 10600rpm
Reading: 50rpm
